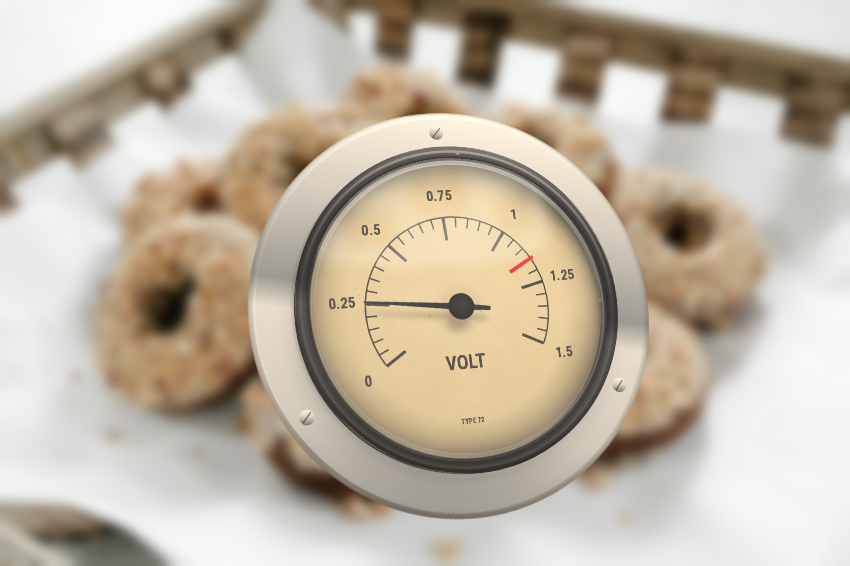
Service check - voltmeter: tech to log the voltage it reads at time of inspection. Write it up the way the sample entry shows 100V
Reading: 0.25V
